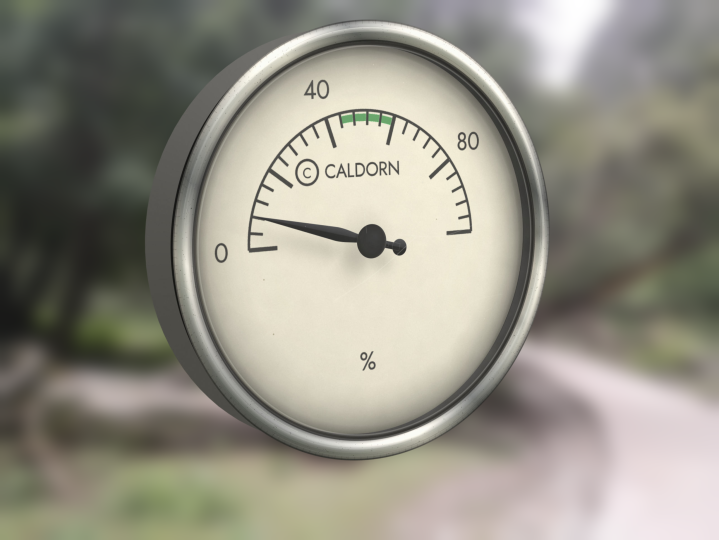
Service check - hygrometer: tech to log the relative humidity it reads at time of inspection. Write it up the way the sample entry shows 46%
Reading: 8%
